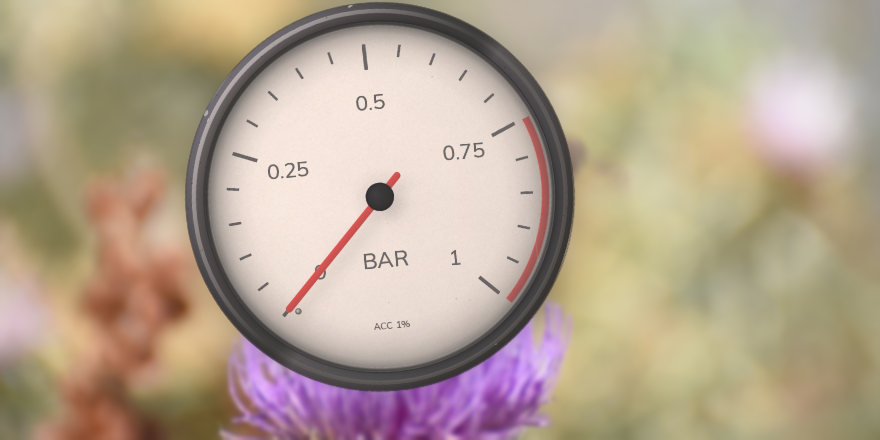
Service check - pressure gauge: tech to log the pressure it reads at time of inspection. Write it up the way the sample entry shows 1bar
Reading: 0bar
